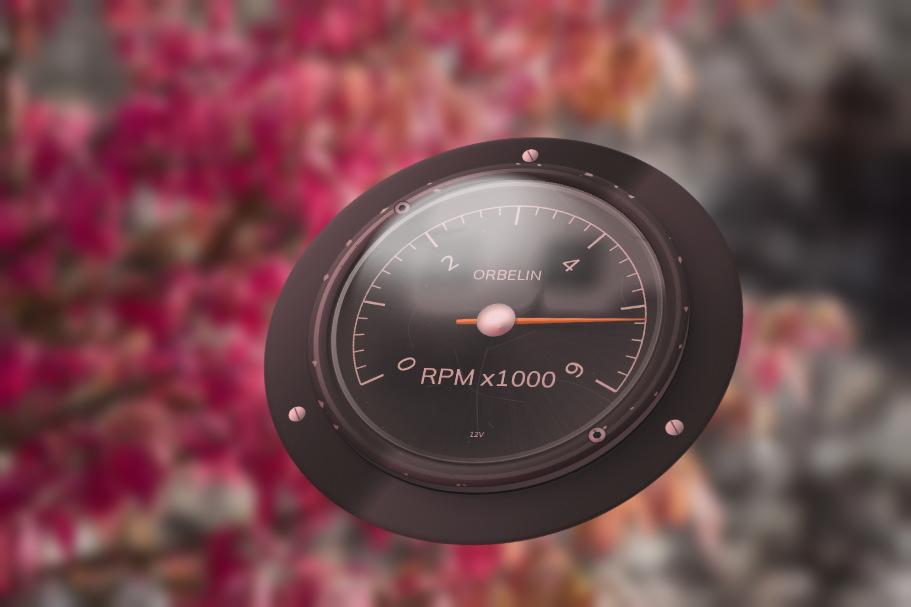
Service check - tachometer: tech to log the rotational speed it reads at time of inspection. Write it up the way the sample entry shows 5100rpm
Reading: 5200rpm
